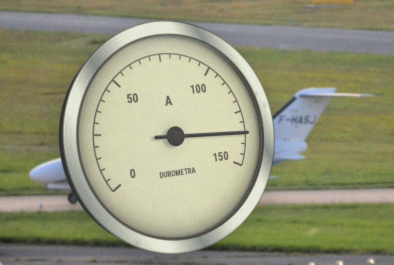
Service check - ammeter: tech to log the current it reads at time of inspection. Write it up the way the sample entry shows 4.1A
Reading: 135A
